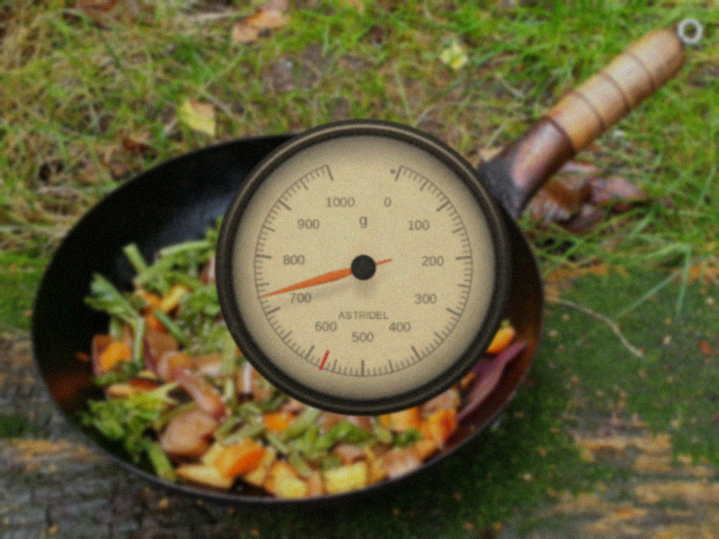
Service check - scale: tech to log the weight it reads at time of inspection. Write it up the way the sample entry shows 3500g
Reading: 730g
